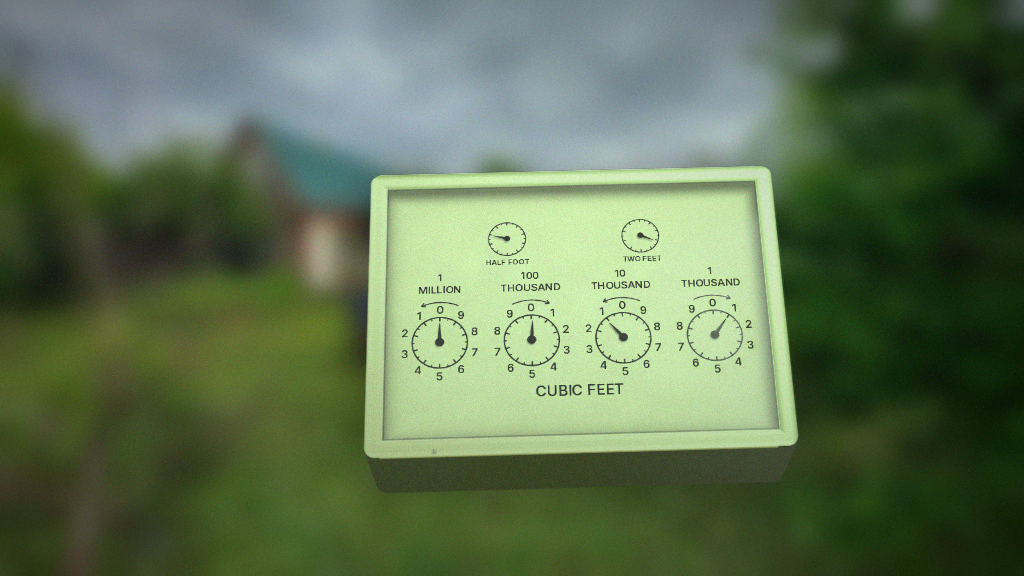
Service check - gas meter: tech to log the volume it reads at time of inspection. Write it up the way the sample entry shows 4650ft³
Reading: 1100ft³
